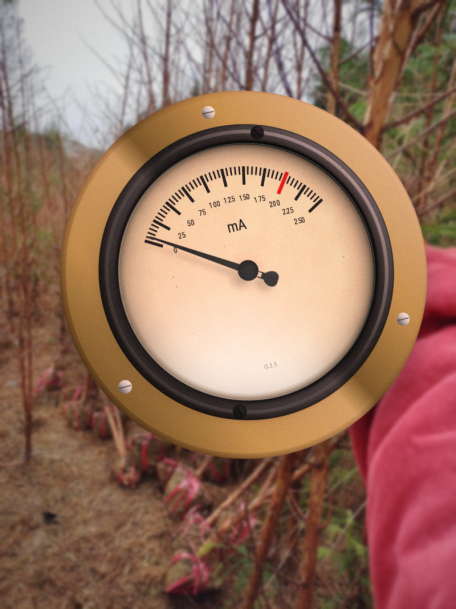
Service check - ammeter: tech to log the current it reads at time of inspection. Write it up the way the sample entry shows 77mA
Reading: 5mA
